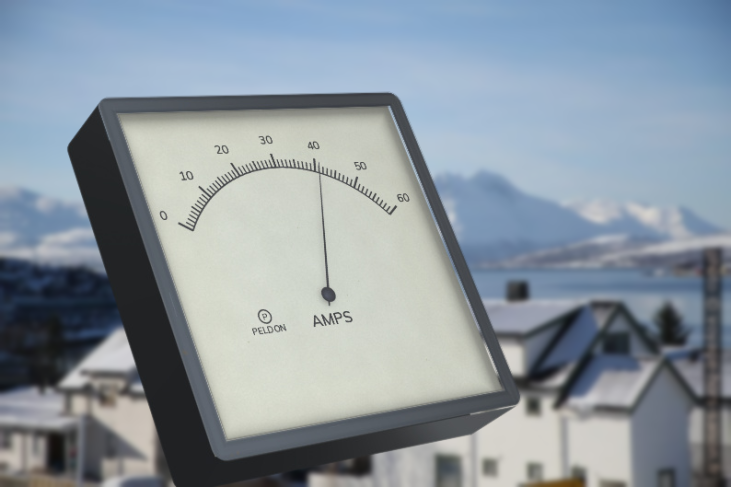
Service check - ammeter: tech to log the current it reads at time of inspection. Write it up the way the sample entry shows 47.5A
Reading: 40A
